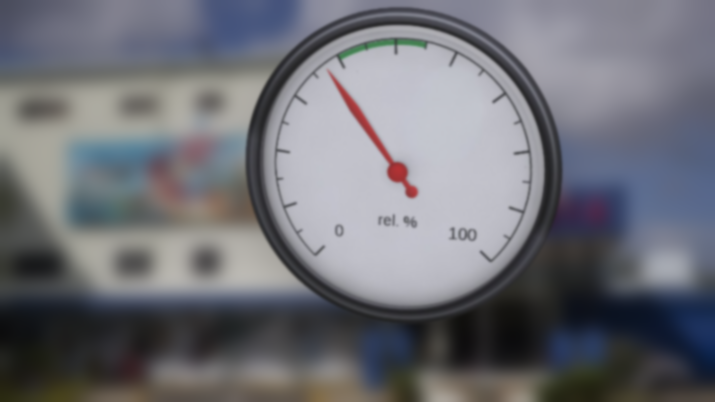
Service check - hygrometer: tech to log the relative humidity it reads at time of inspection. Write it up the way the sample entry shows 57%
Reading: 37.5%
